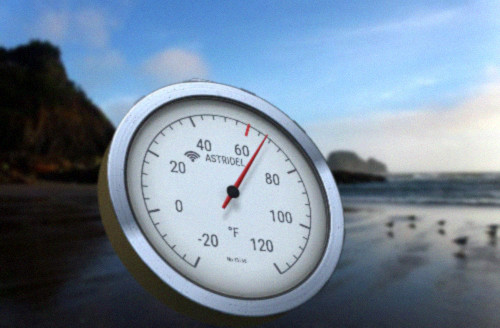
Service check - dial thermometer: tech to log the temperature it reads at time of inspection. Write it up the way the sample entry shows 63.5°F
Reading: 66°F
